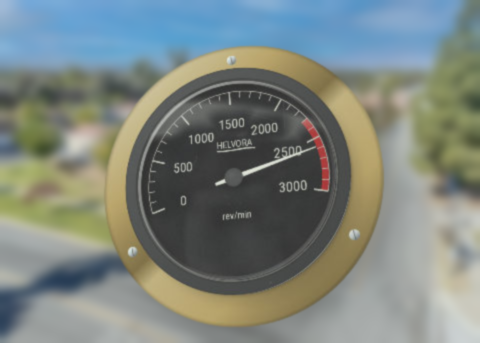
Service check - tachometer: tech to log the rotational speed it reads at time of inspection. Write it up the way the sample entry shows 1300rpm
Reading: 2600rpm
